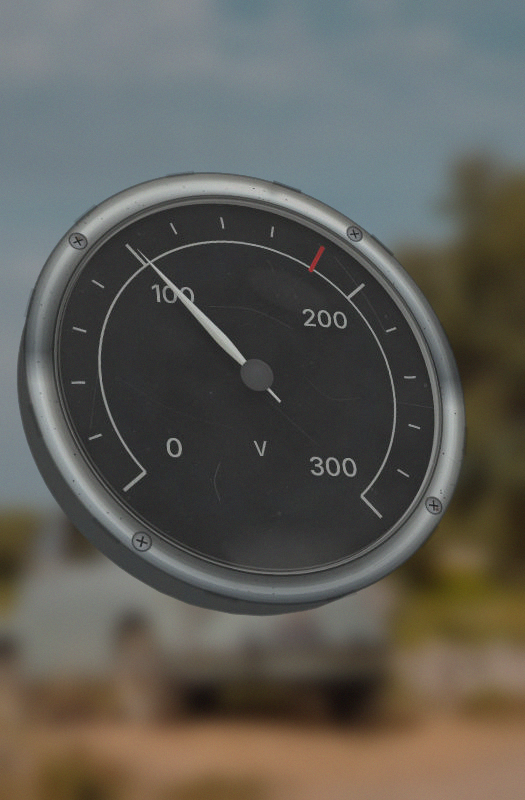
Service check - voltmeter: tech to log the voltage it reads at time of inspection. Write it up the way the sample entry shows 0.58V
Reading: 100V
